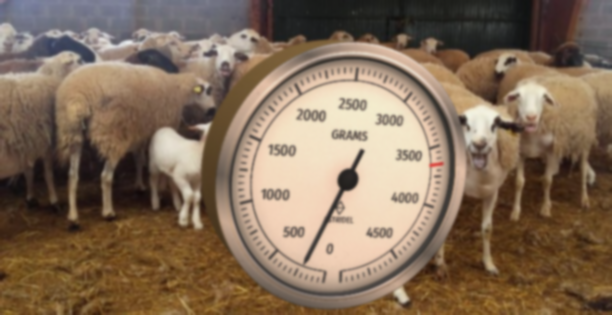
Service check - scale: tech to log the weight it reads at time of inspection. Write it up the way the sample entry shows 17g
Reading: 250g
